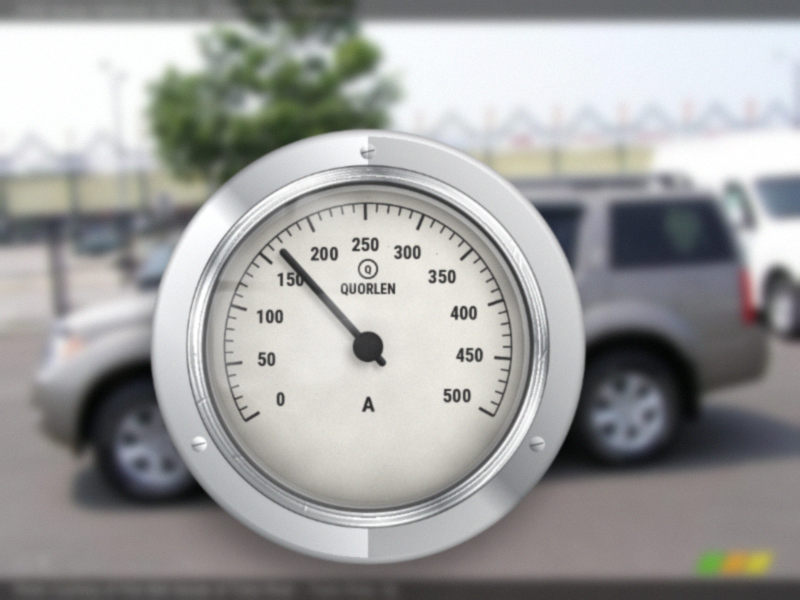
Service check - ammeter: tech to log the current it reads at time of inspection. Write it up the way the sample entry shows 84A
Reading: 165A
